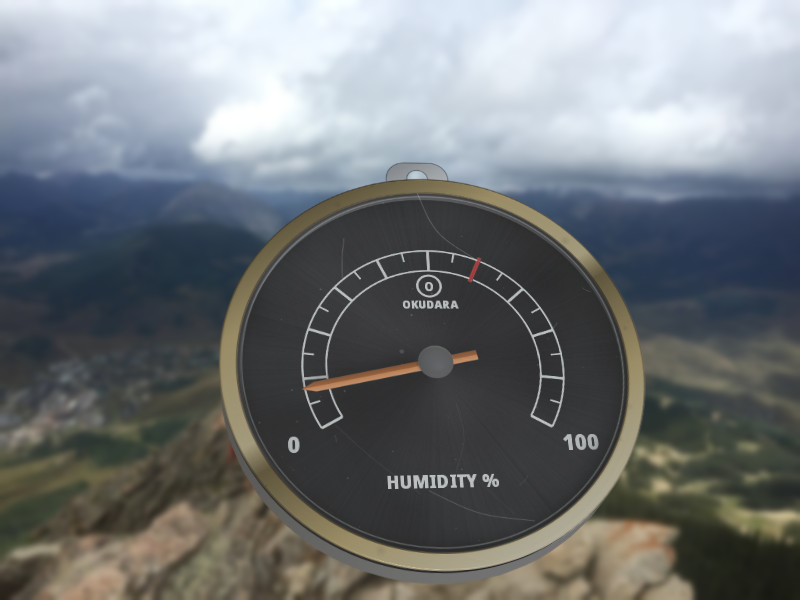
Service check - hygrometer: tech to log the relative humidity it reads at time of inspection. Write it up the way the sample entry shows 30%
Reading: 7.5%
